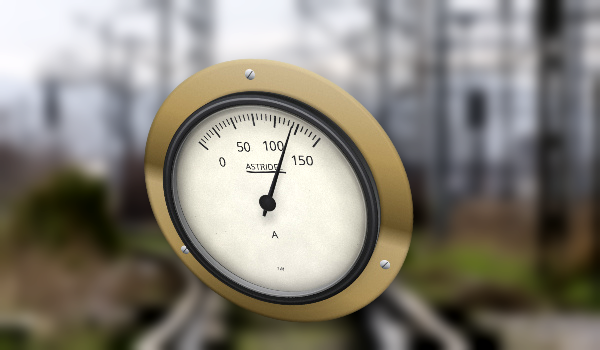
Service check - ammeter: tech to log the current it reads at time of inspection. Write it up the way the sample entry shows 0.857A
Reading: 120A
